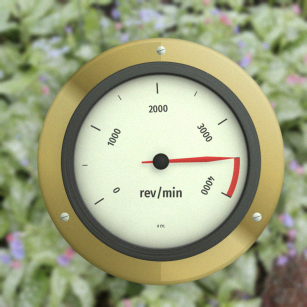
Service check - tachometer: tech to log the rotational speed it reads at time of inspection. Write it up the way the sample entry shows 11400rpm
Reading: 3500rpm
